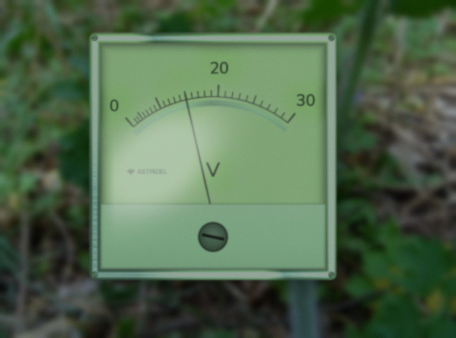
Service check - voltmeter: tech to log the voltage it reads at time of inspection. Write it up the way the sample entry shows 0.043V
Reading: 15V
